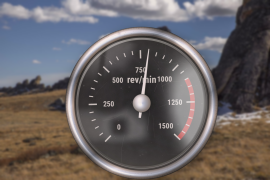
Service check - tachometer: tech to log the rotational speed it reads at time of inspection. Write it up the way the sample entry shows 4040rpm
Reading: 800rpm
